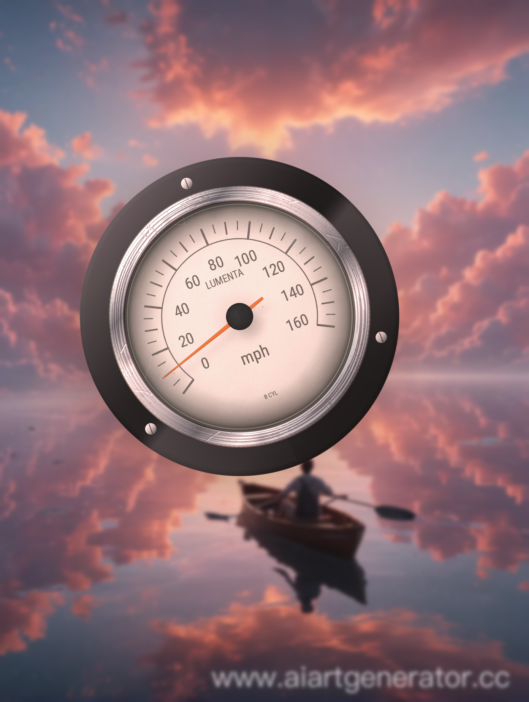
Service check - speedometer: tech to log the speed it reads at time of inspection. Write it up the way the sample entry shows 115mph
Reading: 10mph
